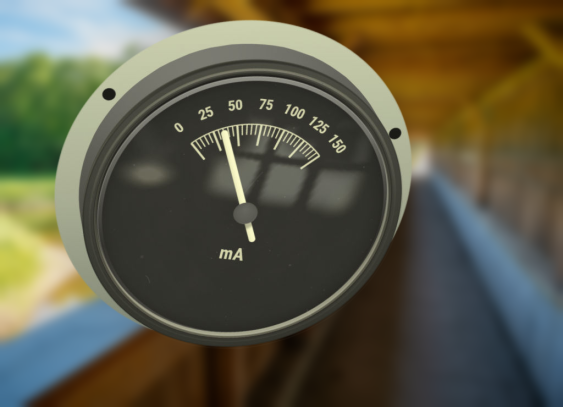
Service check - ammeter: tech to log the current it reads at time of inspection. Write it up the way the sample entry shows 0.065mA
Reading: 35mA
